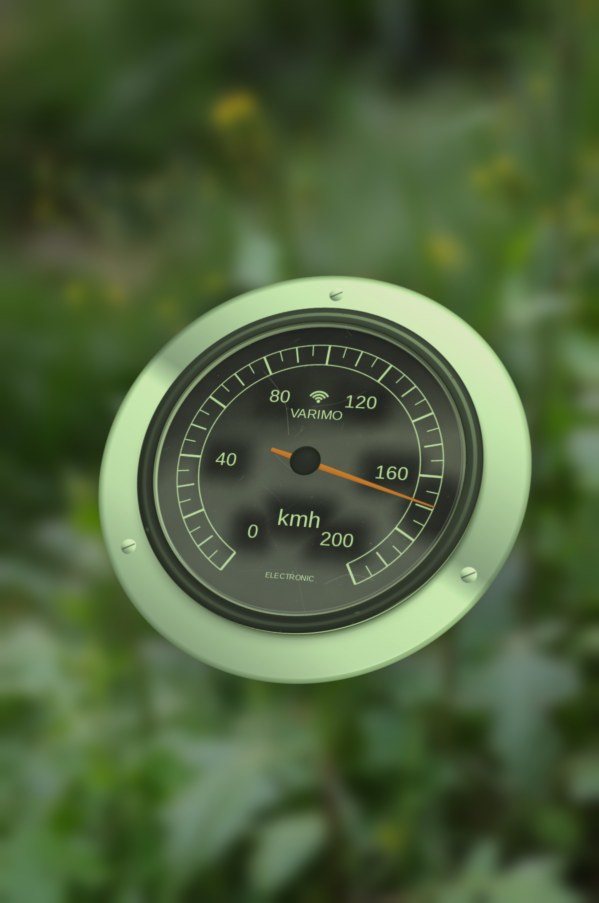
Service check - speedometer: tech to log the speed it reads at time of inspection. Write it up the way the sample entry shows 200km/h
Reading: 170km/h
